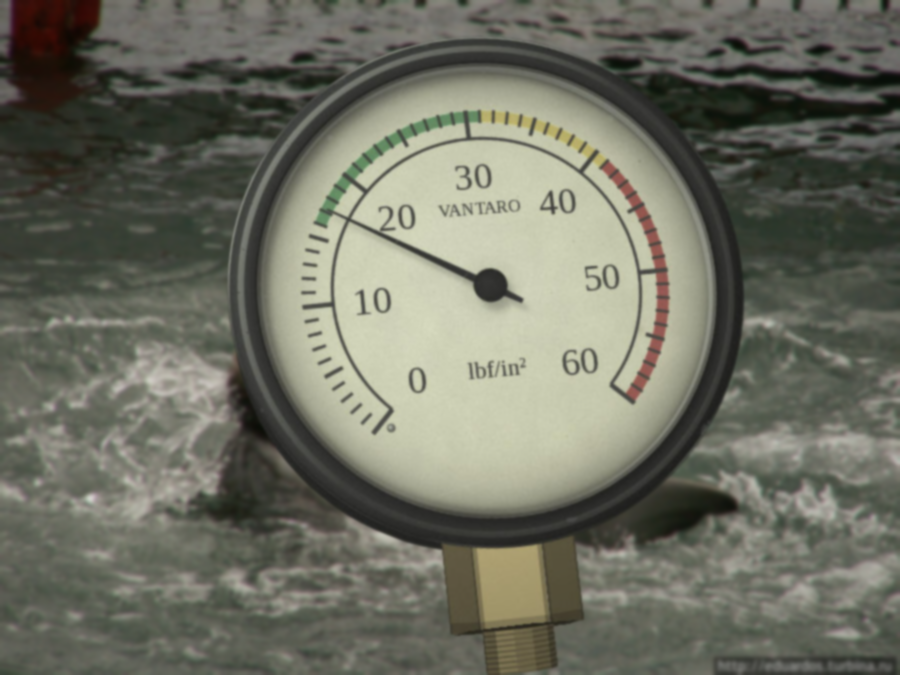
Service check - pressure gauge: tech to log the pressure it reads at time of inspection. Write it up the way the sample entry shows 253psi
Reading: 17psi
